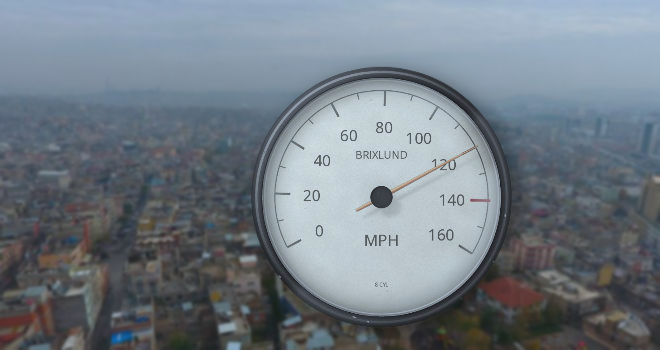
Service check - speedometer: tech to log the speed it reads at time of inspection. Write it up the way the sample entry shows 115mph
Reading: 120mph
